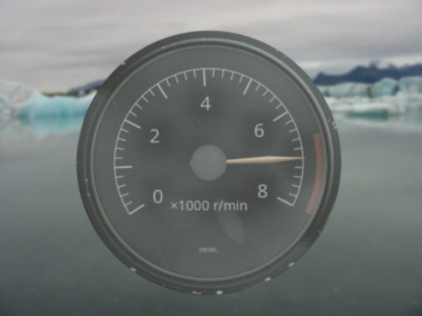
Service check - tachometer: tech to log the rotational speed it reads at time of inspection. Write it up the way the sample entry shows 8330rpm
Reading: 7000rpm
